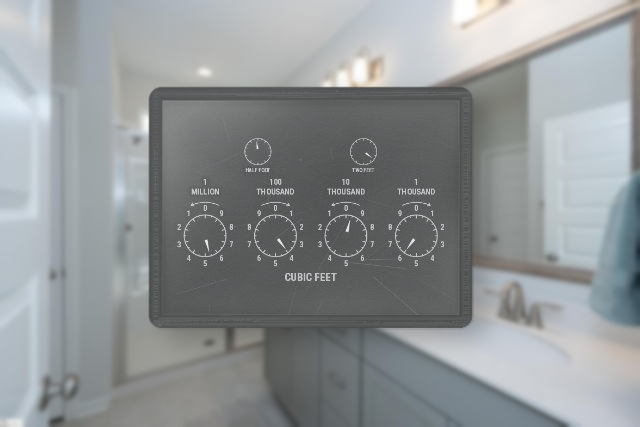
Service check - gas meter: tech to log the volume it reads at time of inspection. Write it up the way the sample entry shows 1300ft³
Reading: 539600ft³
